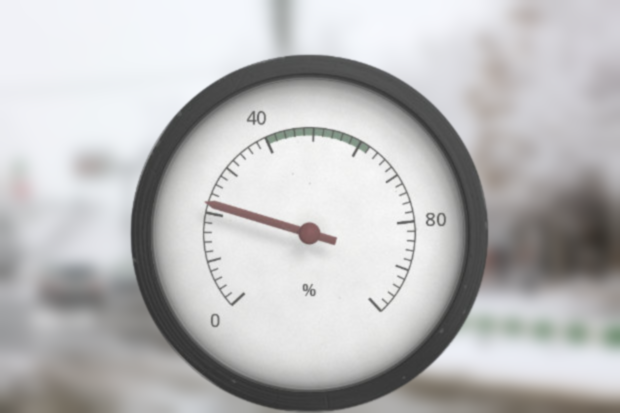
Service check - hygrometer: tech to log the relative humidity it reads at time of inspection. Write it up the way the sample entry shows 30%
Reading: 22%
